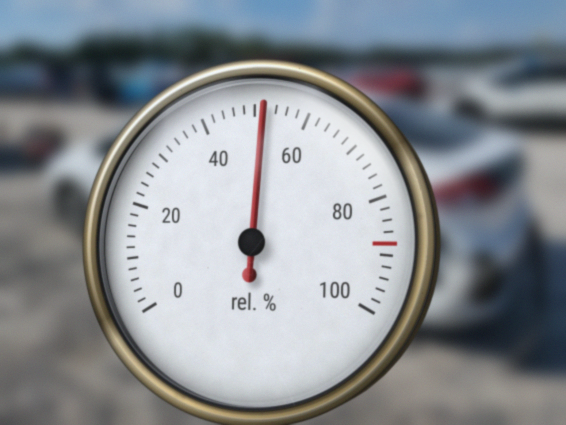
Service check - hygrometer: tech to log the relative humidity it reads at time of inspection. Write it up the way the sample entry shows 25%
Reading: 52%
